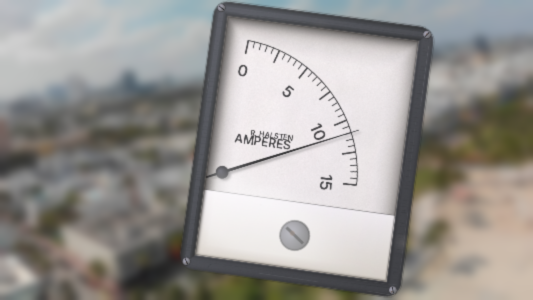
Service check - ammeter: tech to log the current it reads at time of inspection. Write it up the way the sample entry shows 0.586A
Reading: 11A
